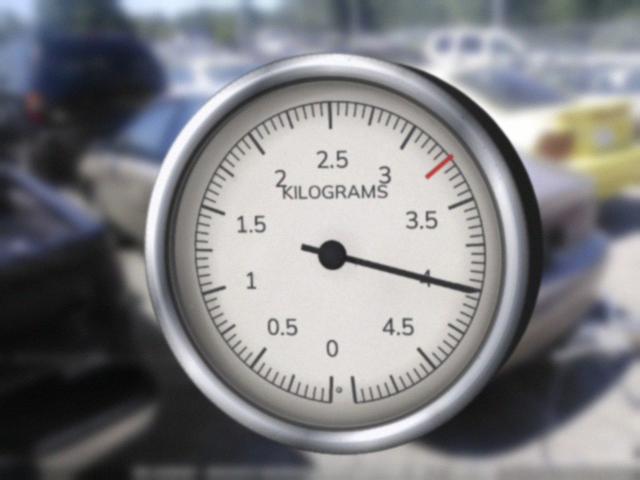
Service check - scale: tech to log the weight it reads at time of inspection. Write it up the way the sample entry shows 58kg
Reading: 4kg
